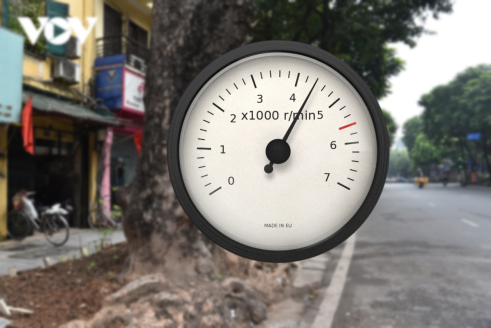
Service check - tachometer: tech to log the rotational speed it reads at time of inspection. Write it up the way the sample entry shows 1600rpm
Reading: 4400rpm
